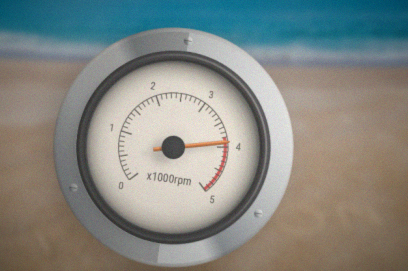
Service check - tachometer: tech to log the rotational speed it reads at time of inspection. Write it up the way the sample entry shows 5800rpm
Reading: 3900rpm
